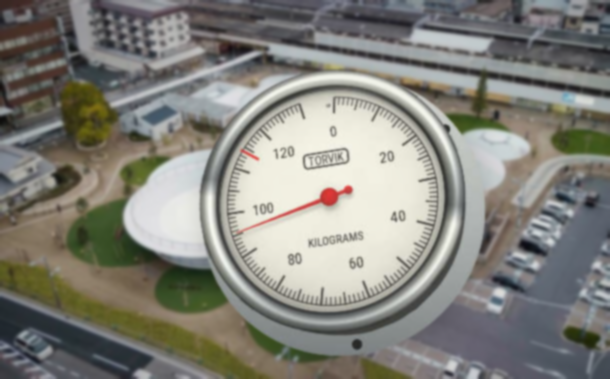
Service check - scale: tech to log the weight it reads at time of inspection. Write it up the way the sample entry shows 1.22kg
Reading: 95kg
